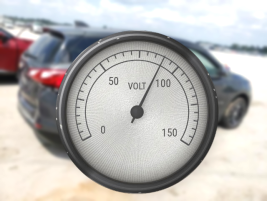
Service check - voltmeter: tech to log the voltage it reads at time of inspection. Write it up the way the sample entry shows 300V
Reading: 90V
